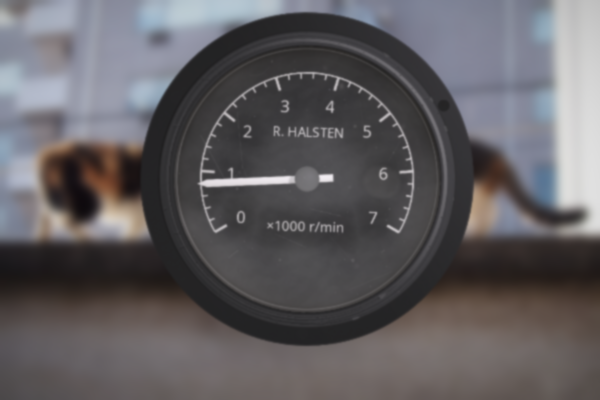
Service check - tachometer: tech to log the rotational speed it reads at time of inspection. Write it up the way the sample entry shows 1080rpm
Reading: 800rpm
